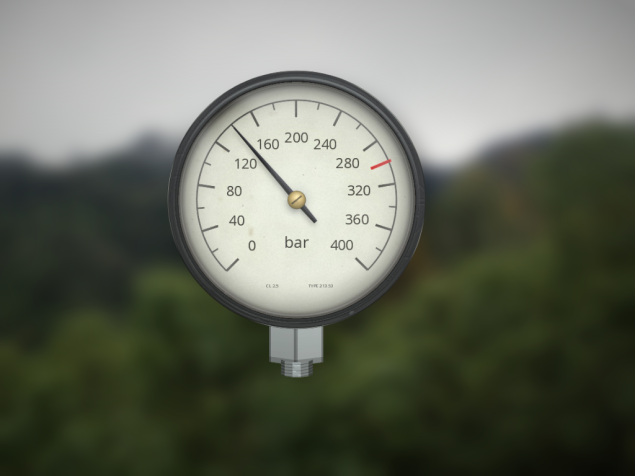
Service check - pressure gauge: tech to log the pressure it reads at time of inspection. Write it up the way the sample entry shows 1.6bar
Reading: 140bar
